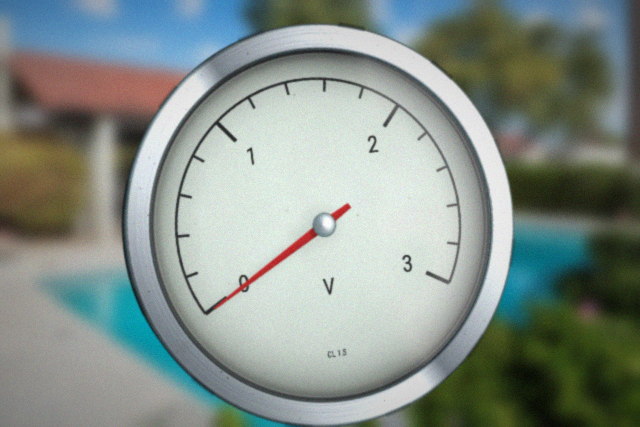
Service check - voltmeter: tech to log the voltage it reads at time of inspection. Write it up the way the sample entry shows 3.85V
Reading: 0V
